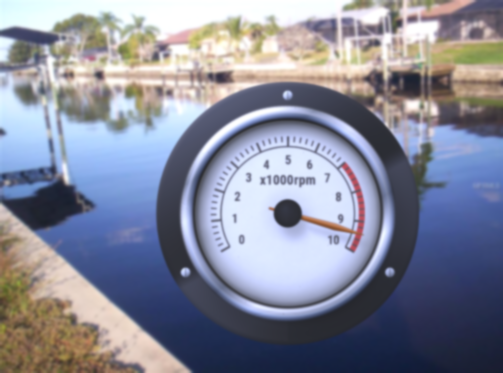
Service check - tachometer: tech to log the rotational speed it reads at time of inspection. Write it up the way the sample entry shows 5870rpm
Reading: 9400rpm
